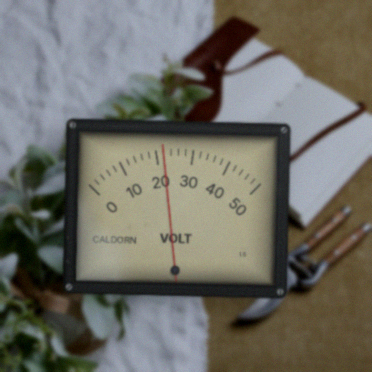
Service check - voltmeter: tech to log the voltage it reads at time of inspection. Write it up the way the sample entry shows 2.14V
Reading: 22V
